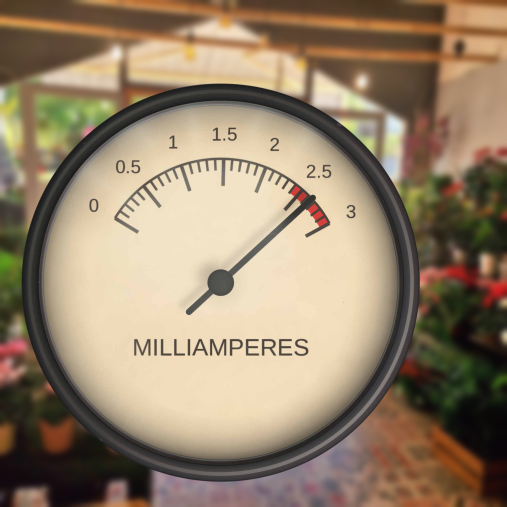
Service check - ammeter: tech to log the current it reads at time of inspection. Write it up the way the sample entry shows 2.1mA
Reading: 2.65mA
